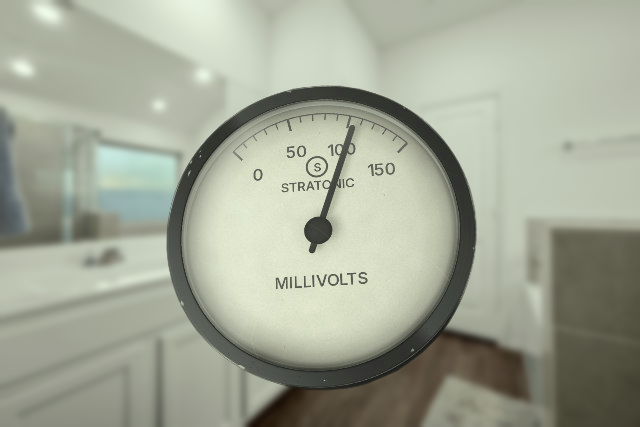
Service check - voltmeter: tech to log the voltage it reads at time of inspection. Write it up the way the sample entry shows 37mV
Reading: 105mV
